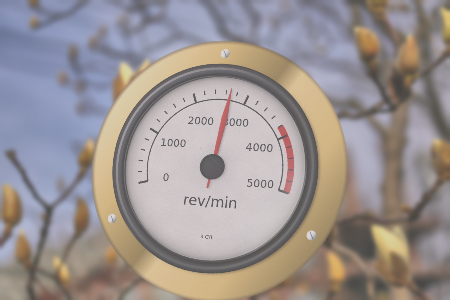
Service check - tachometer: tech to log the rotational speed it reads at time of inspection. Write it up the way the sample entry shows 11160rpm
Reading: 2700rpm
